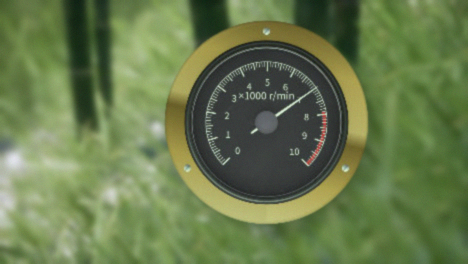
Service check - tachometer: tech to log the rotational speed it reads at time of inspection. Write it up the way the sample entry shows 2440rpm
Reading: 7000rpm
